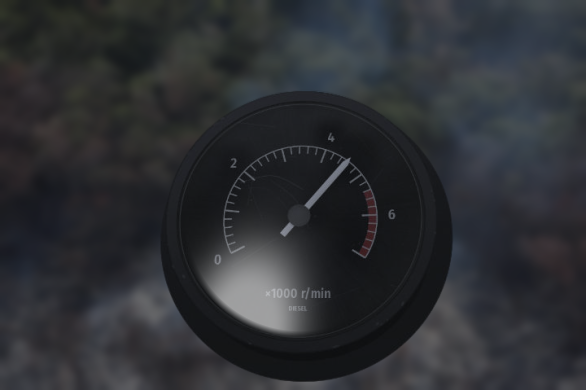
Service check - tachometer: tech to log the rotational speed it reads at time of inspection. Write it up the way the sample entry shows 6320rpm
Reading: 4600rpm
